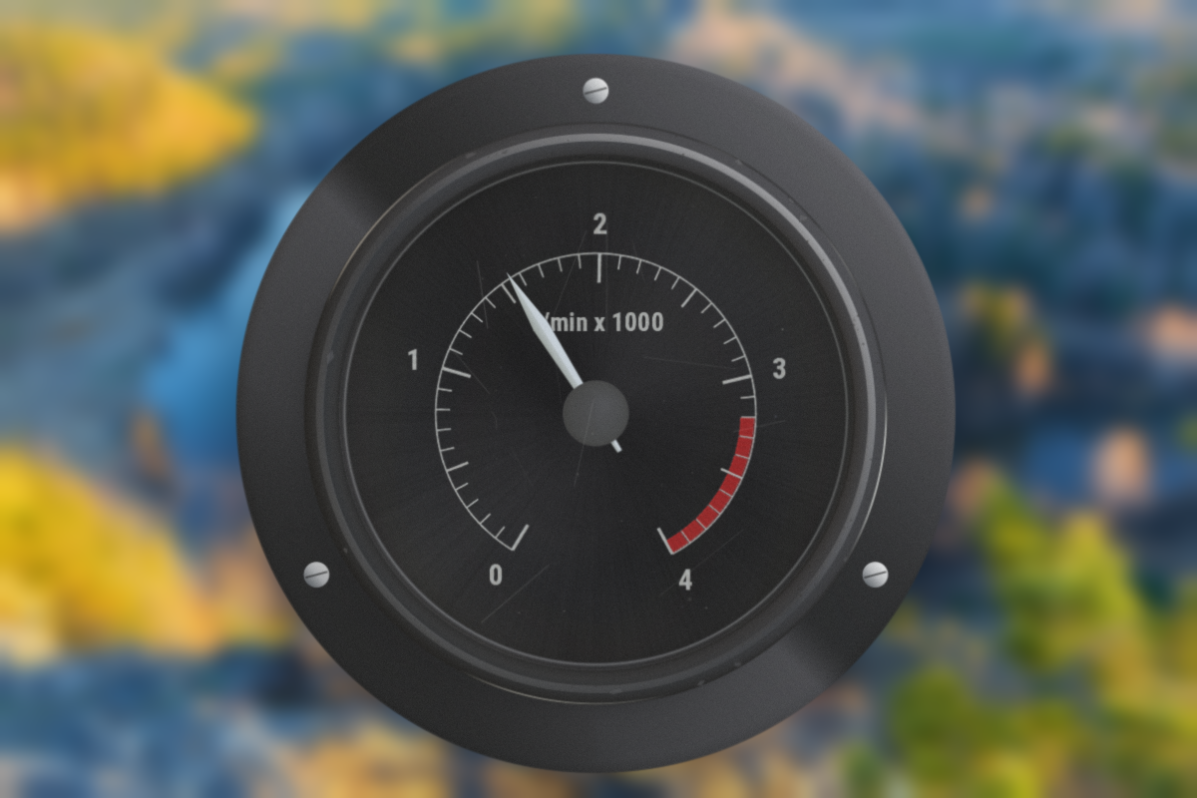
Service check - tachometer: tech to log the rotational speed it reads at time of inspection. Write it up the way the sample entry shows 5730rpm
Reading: 1550rpm
